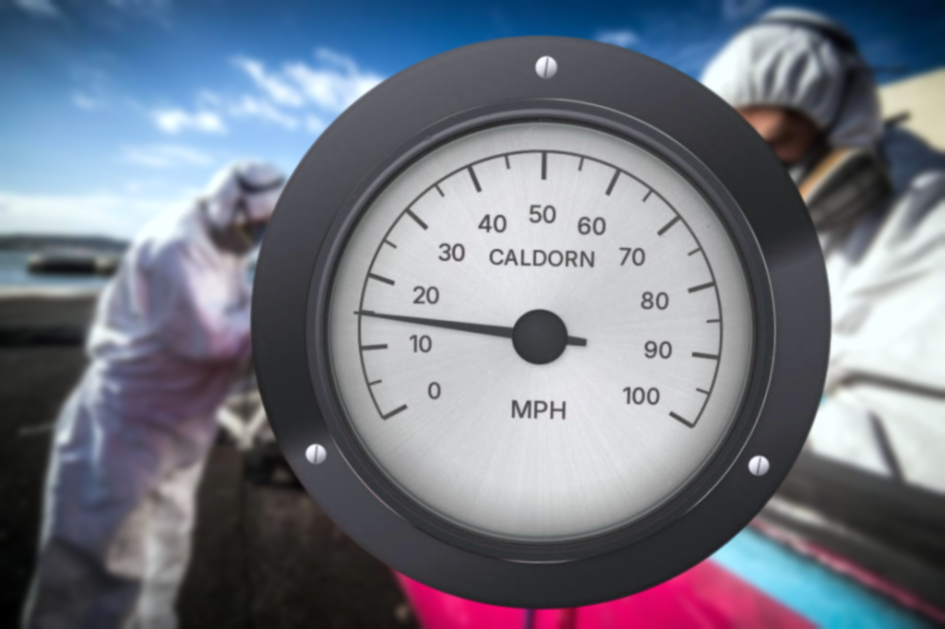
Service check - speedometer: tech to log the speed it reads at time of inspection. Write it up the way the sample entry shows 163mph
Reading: 15mph
